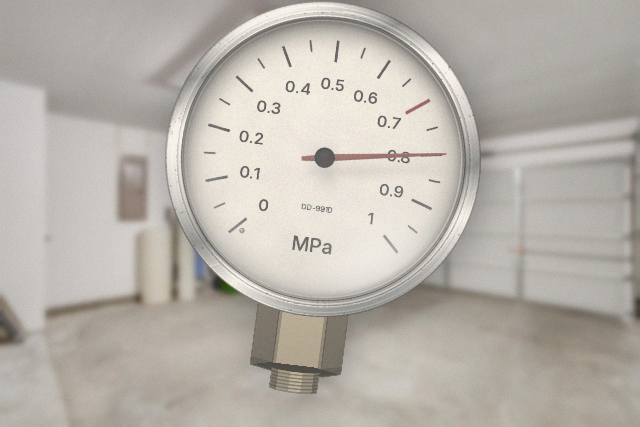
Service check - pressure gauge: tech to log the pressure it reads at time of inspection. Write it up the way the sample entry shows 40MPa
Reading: 0.8MPa
